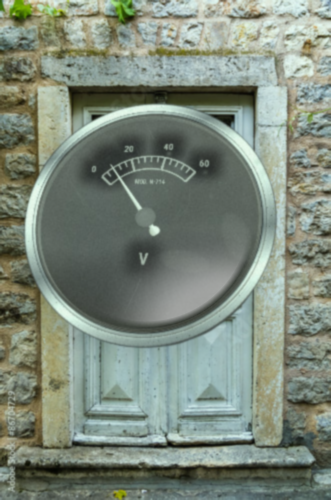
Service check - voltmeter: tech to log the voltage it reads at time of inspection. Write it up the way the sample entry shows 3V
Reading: 8V
